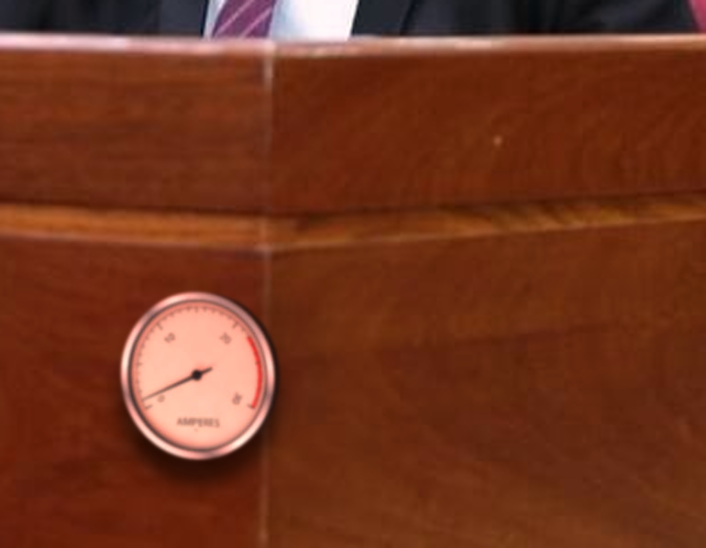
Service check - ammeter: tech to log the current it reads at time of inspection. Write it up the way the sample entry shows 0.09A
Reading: 1A
